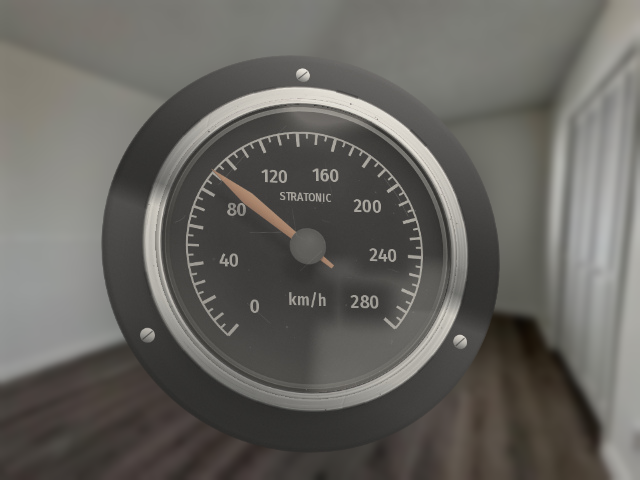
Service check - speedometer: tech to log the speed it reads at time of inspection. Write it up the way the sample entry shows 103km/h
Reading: 90km/h
